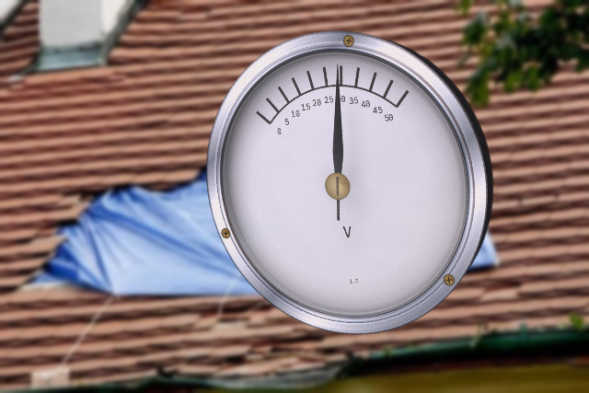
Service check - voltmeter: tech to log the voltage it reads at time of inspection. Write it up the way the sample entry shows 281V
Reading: 30V
